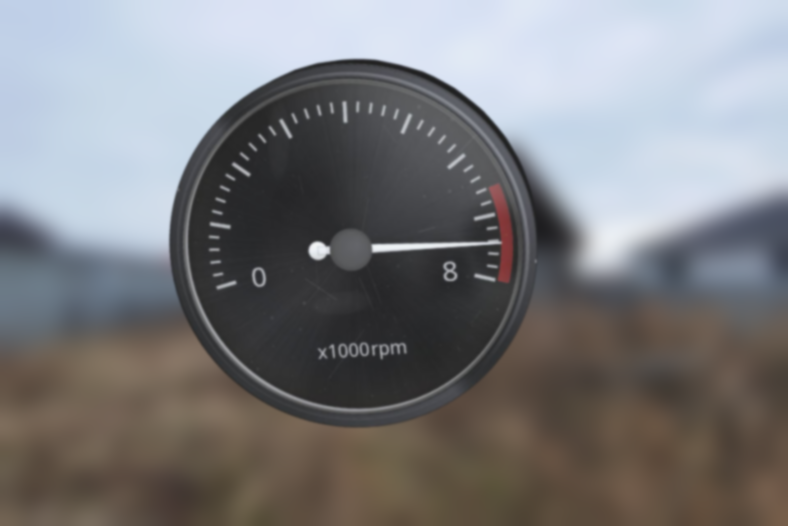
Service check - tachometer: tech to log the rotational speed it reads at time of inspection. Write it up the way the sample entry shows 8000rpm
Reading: 7400rpm
